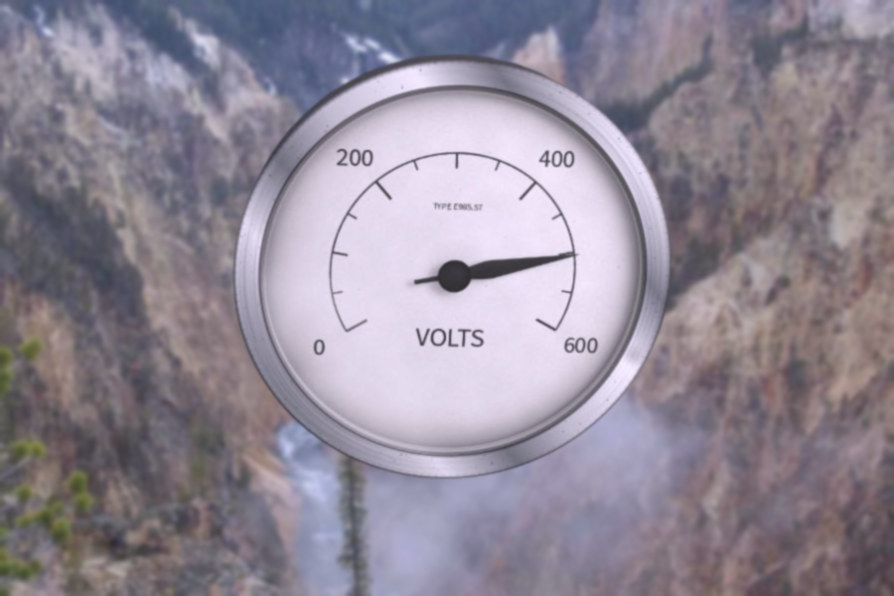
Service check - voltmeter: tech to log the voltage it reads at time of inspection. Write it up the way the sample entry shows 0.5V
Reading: 500V
